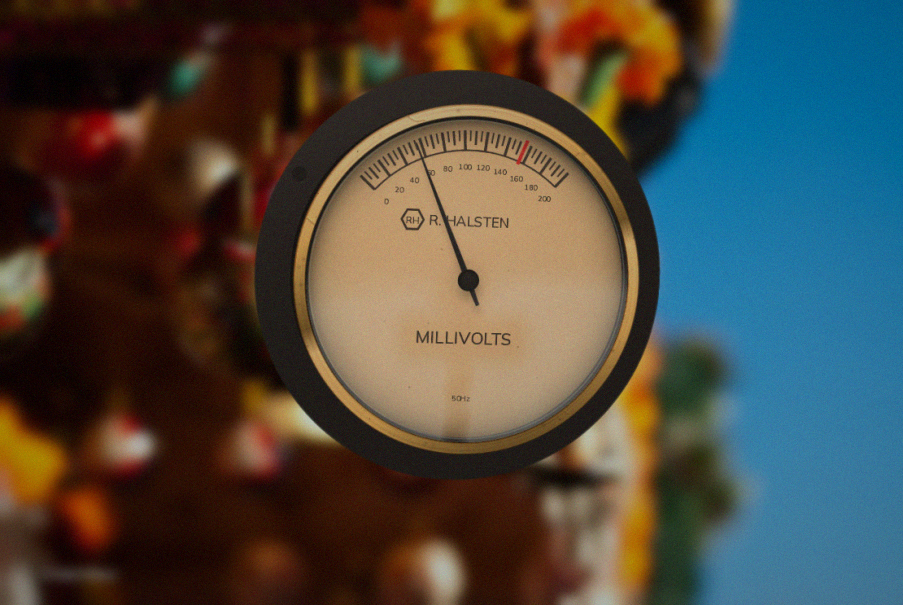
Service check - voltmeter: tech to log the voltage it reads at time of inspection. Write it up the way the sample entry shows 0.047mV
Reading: 55mV
